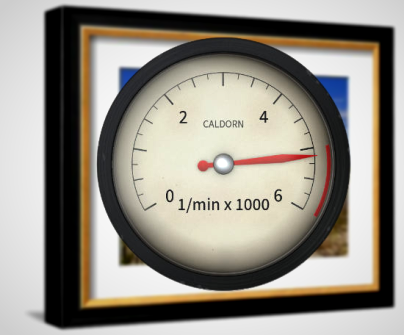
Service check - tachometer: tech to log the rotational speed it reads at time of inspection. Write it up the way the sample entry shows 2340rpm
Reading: 5125rpm
